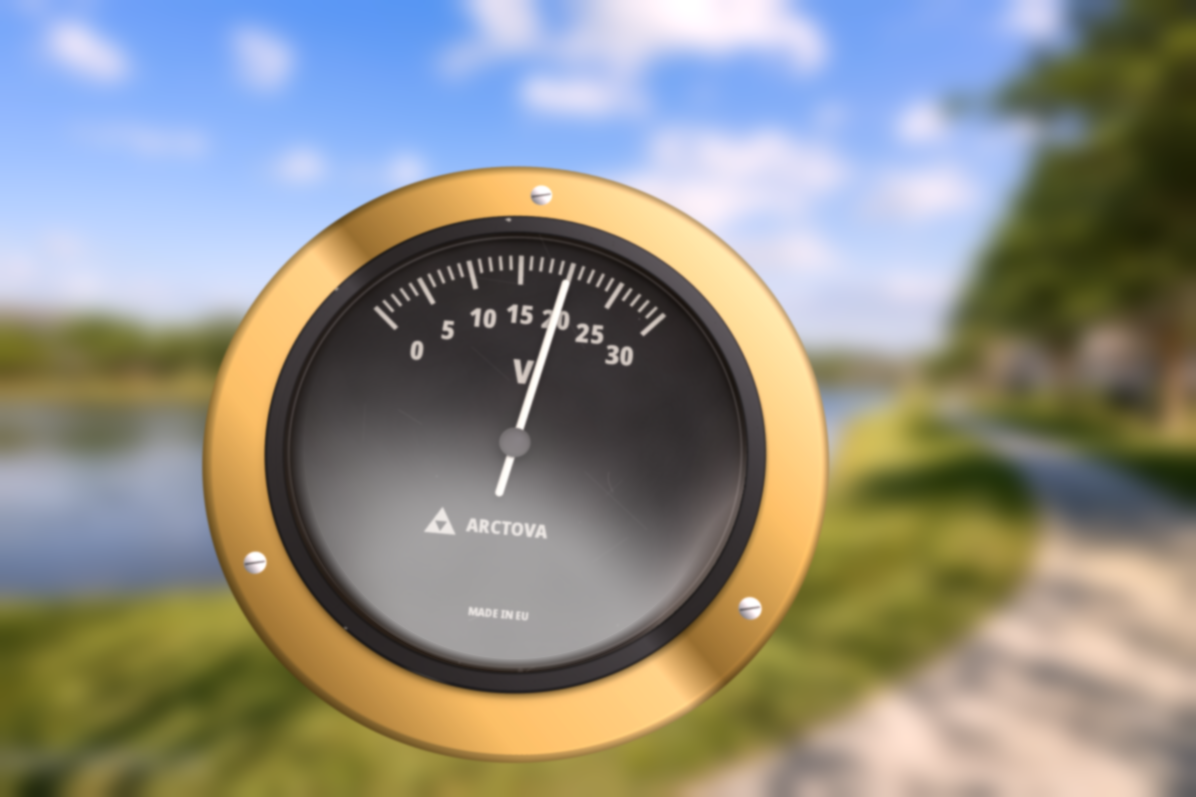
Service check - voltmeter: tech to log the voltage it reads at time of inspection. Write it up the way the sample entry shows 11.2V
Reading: 20V
